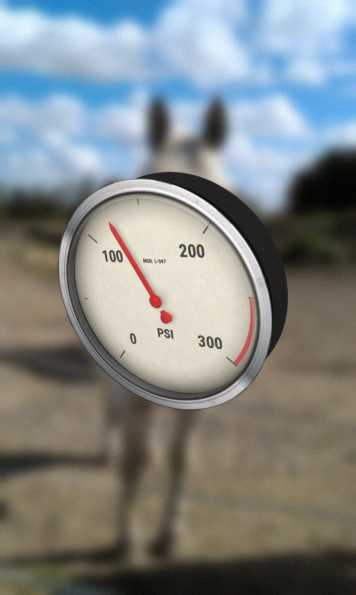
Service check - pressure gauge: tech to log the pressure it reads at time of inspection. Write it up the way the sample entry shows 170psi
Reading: 125psi
